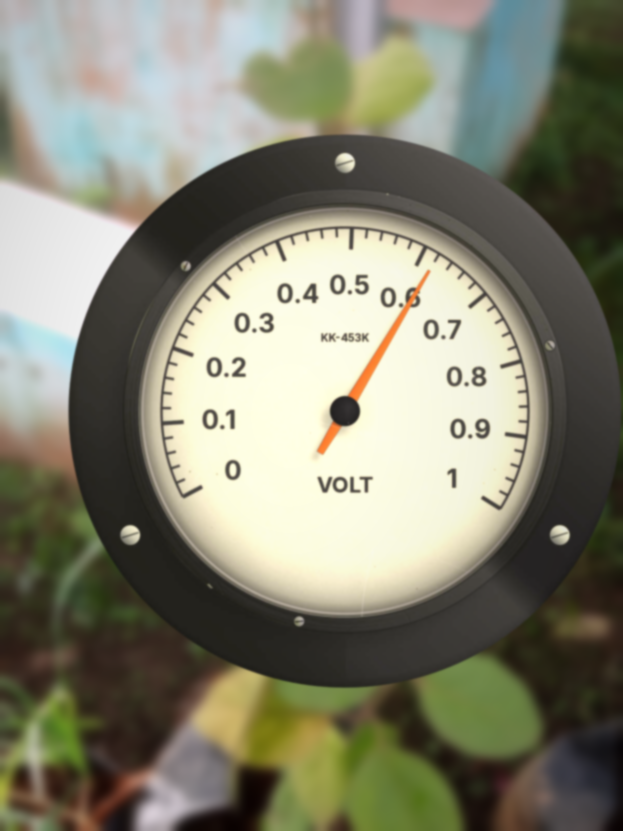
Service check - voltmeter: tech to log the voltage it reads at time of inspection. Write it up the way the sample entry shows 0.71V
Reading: 0.62V
